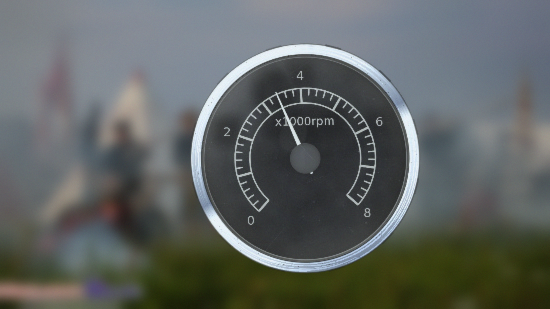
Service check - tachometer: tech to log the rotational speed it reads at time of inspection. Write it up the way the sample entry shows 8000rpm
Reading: 3400rpm
